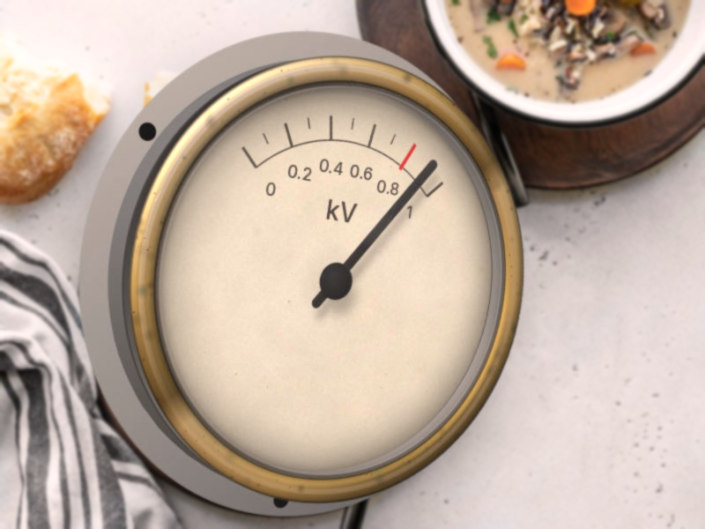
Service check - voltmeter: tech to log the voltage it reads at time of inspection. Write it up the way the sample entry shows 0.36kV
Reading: 0.9kV
